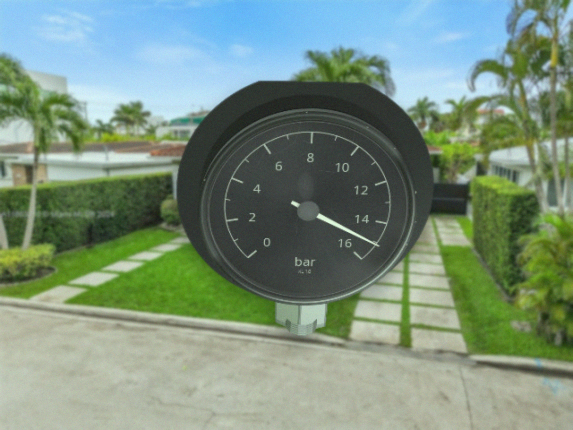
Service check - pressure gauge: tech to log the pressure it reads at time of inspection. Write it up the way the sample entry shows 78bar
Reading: 15bar
